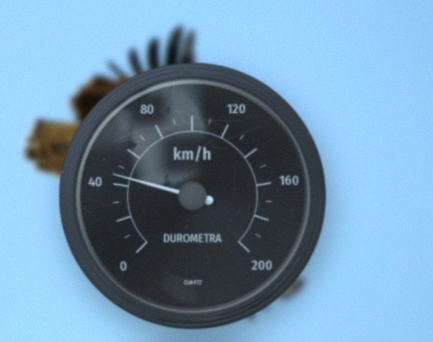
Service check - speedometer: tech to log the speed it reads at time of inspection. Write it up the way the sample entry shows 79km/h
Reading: 45km/h
